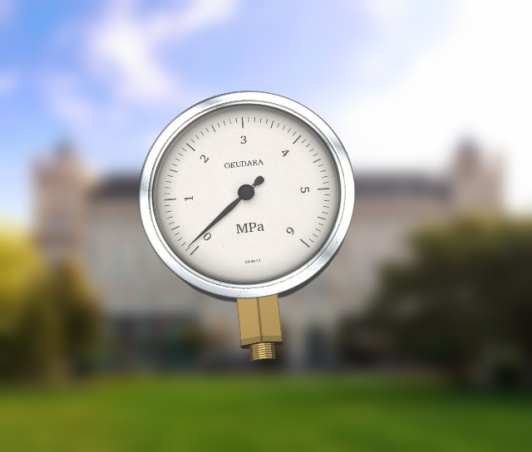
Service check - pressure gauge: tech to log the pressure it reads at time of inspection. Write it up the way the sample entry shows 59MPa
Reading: 0.1MPa
